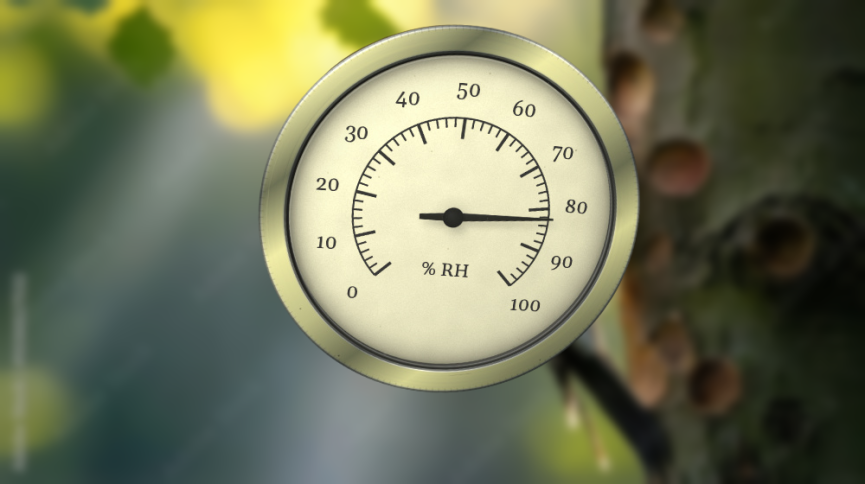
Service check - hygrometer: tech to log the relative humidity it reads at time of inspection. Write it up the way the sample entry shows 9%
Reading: 82%
